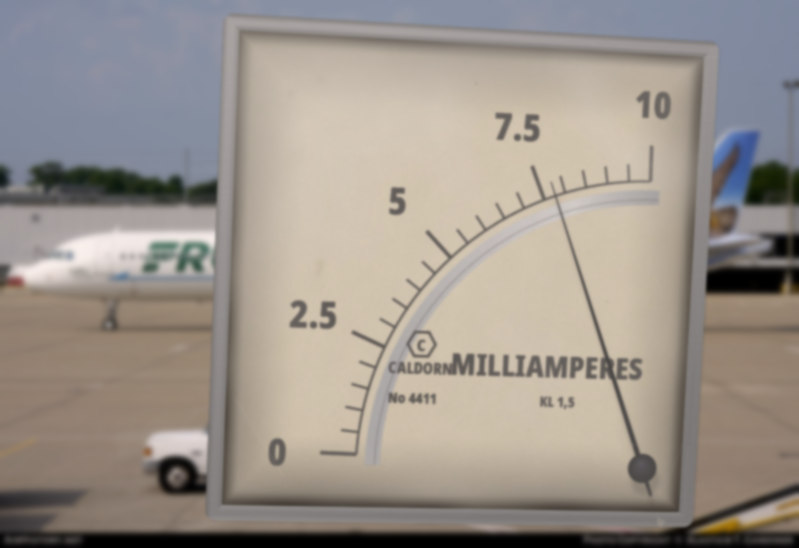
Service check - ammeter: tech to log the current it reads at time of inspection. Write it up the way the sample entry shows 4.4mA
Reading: 7.75mA
